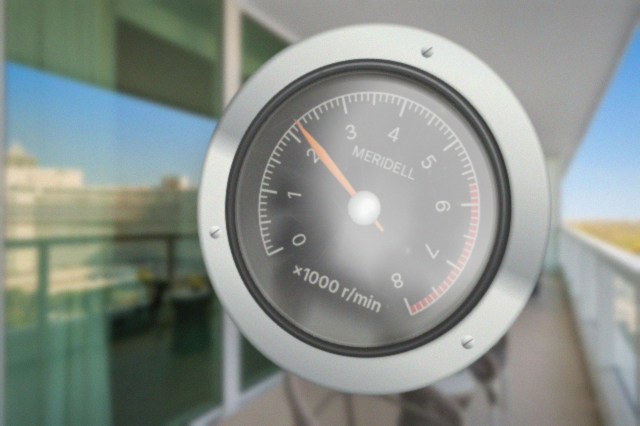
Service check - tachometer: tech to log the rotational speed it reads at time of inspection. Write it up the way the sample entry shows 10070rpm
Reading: 2200rpm
